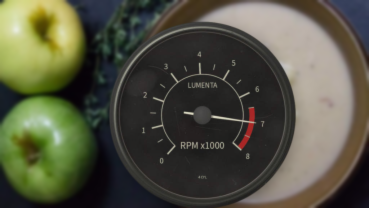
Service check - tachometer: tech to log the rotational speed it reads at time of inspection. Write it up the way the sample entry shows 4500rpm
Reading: 7000rpm
